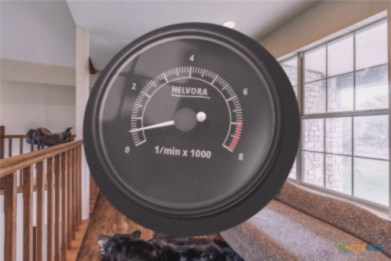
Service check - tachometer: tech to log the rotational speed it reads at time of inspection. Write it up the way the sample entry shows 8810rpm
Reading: 500rpm
